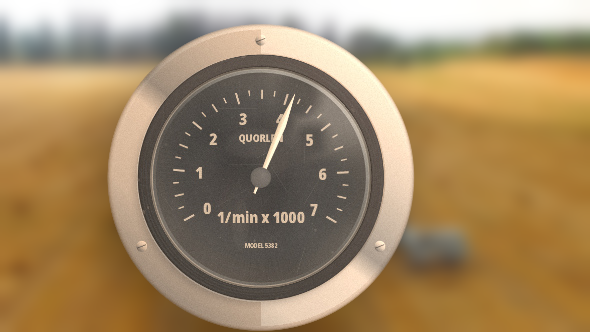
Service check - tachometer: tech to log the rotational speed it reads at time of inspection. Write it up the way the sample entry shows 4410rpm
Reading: 4125rpm
